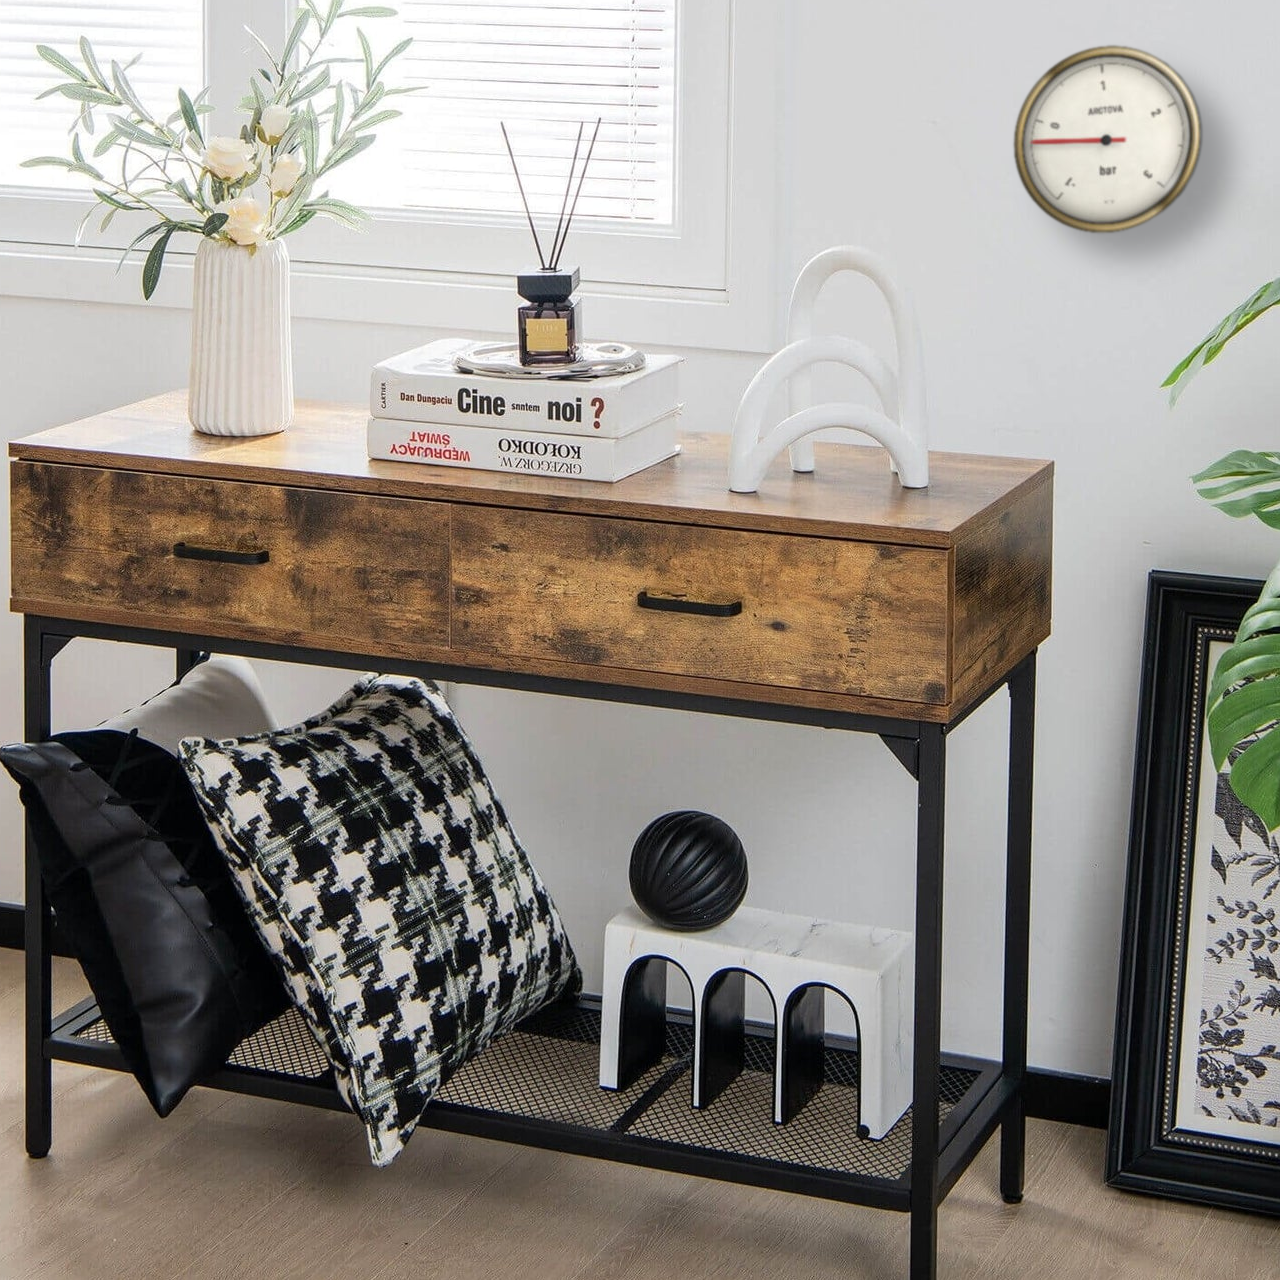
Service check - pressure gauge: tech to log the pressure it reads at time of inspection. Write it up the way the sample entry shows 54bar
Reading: -0.25bar
